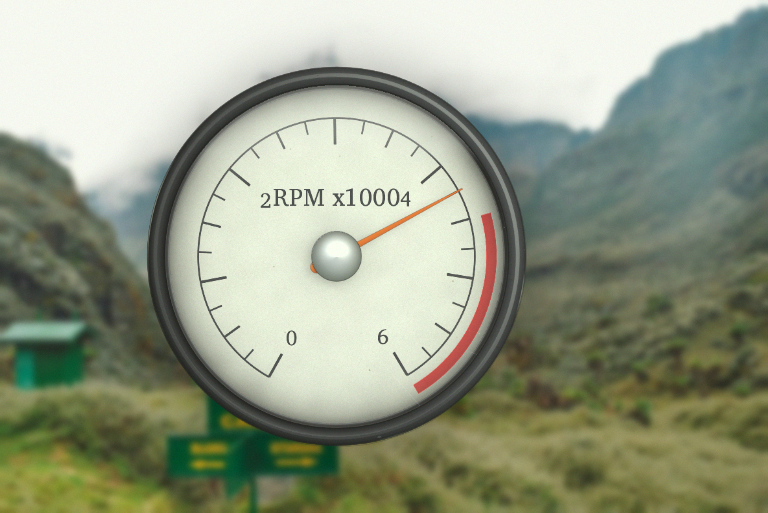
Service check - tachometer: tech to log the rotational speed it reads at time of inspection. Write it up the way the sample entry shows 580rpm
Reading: 4250rpm
